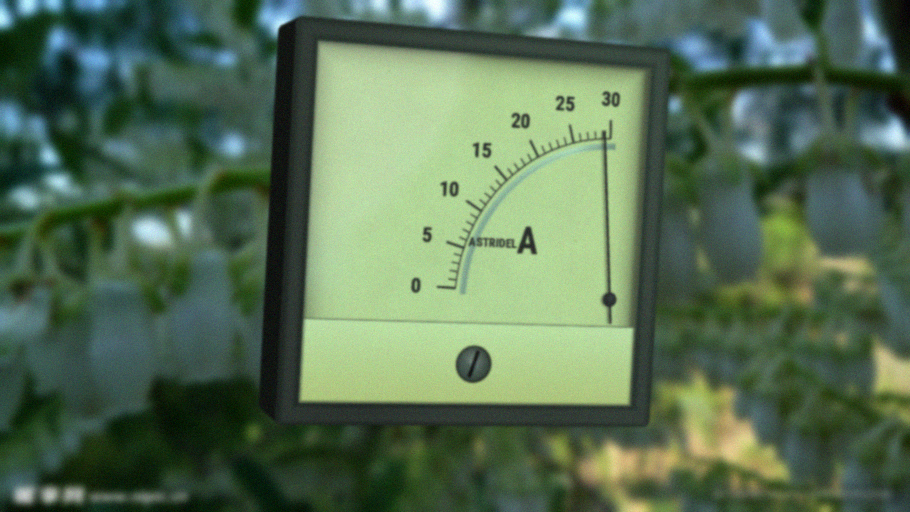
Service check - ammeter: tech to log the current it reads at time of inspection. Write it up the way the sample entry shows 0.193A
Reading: 29A
